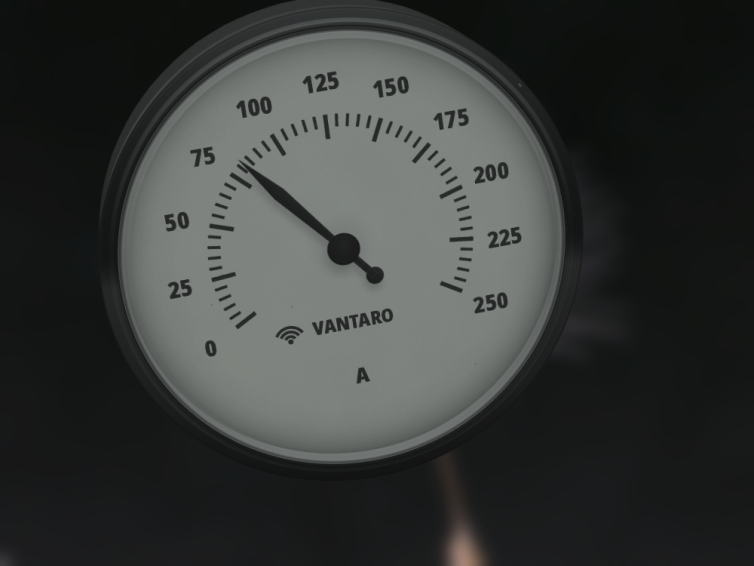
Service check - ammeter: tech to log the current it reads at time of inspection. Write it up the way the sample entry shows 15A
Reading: 82.5A
